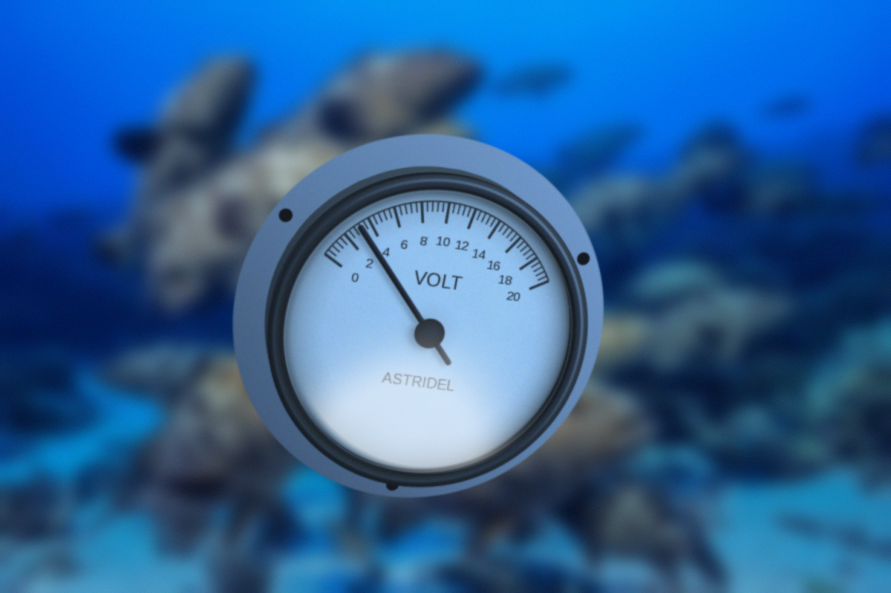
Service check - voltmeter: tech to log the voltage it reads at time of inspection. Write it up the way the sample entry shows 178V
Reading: 3.2V
